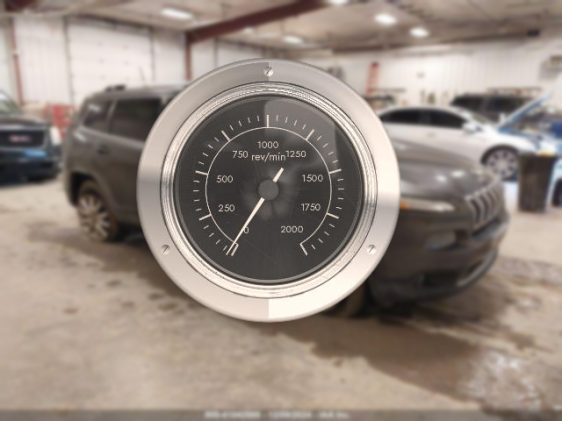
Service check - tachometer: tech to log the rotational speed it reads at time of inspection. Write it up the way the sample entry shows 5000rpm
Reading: 25rpm
